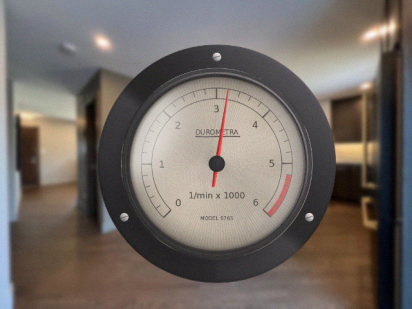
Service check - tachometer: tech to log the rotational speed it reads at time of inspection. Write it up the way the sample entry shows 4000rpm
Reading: 3200rpm
